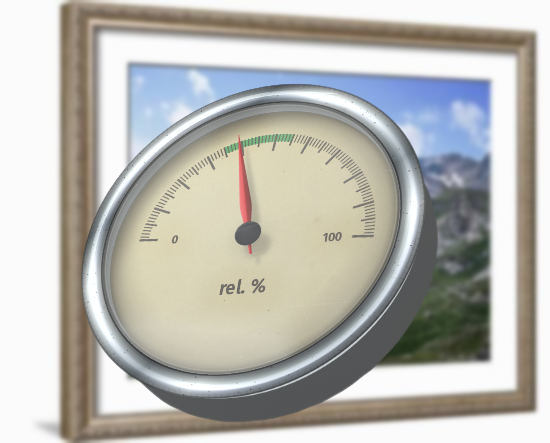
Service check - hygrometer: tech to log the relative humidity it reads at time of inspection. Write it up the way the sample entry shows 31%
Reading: 40%
